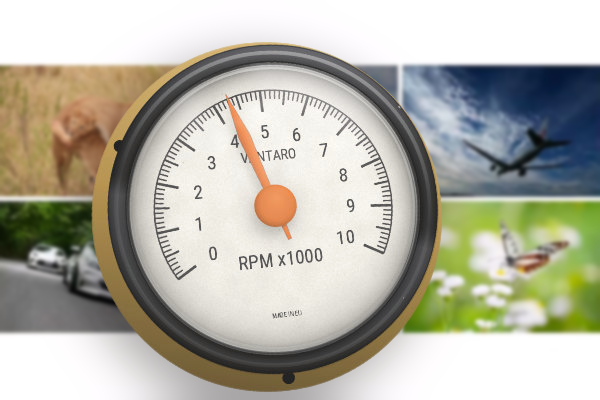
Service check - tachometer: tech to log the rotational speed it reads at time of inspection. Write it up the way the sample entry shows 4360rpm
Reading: 4300rpm
